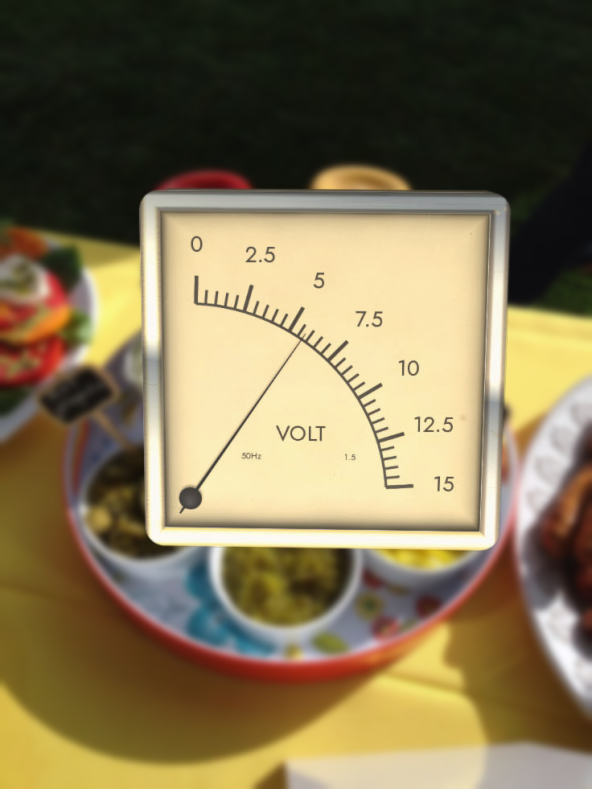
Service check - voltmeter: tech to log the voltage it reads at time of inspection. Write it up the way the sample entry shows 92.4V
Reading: 5.75V
